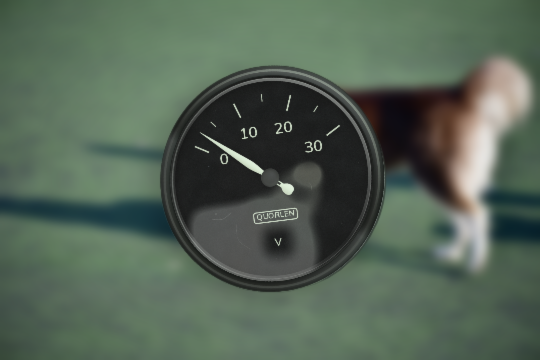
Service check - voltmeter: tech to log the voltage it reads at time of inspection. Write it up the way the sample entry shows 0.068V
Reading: 2.5V
